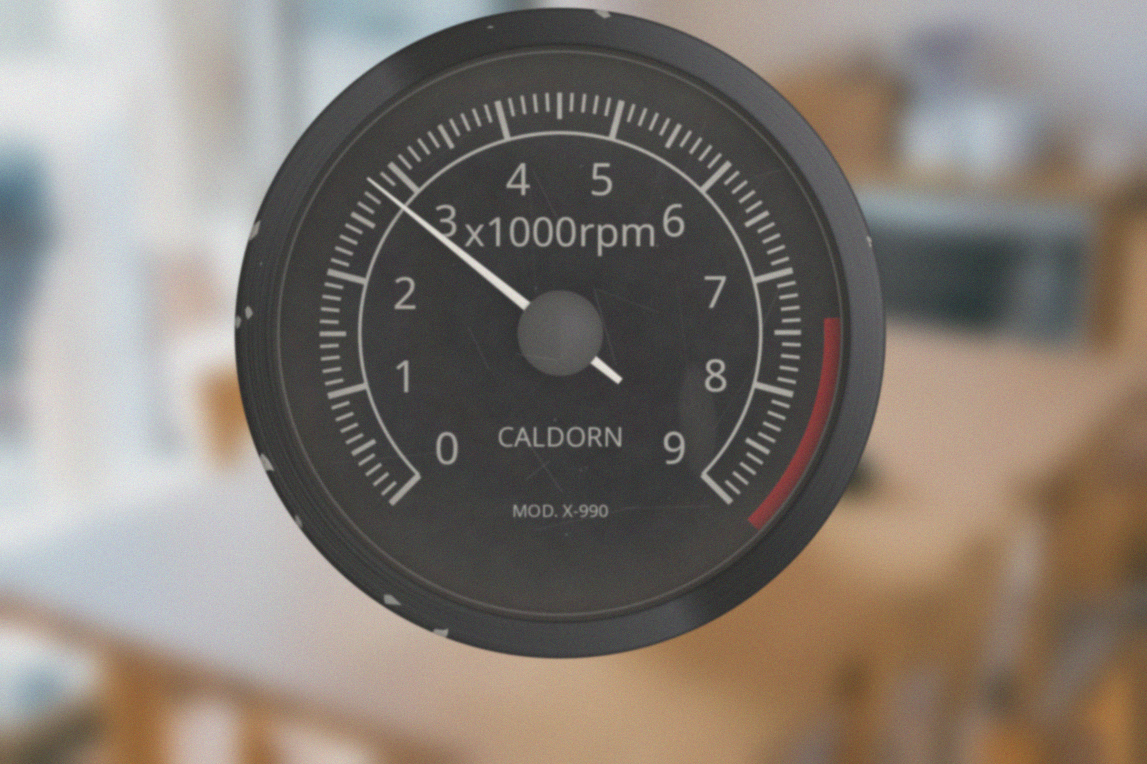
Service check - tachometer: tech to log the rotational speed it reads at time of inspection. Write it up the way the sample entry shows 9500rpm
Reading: 2800rpm
